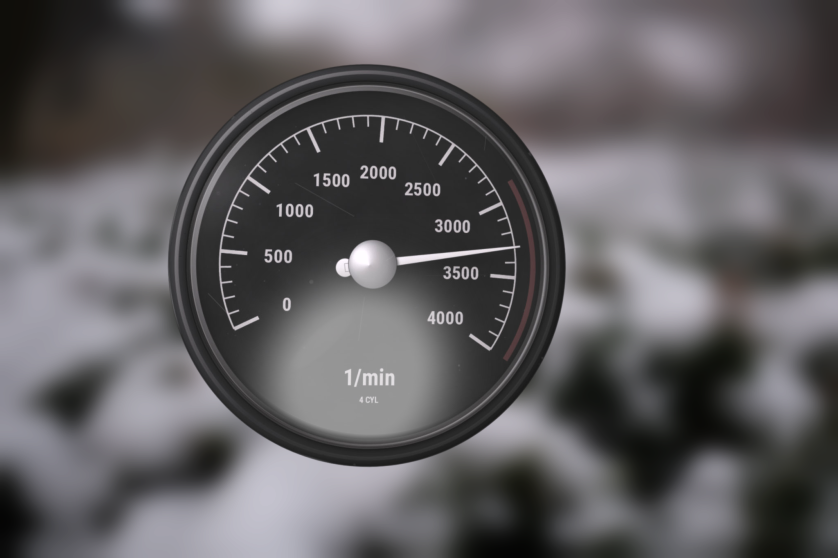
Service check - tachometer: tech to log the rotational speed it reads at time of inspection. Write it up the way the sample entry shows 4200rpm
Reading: 3300rpm
